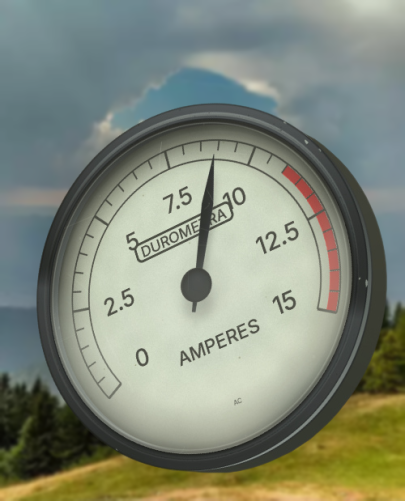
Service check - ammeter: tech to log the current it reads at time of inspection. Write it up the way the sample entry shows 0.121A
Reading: 9A
